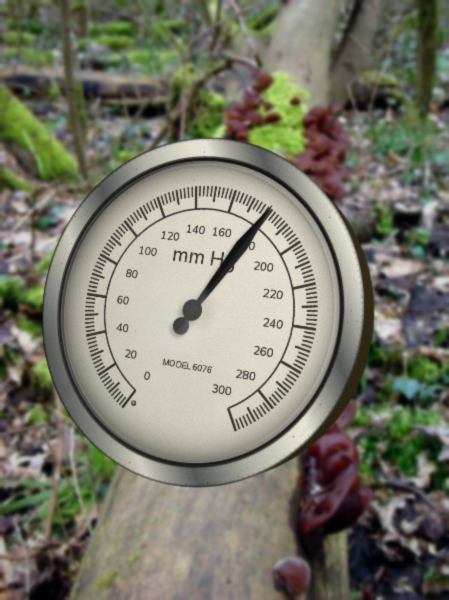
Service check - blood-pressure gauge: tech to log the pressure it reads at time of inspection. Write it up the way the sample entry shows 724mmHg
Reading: 180mmHg
